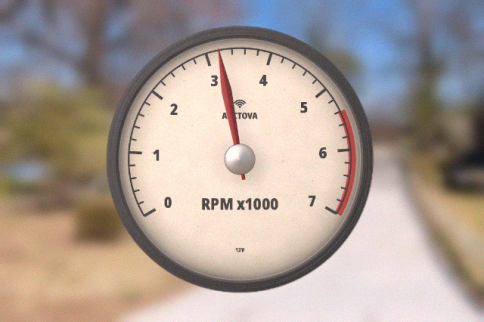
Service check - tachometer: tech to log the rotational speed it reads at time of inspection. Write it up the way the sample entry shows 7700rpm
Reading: 3200rpm
